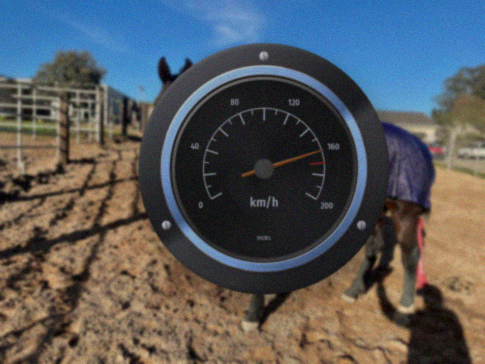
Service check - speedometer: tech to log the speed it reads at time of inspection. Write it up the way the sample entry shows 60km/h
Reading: 160km/h
